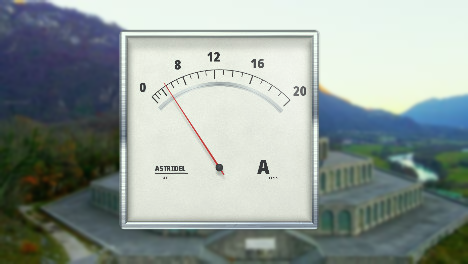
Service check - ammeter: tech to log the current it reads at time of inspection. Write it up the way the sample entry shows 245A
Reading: 5A
